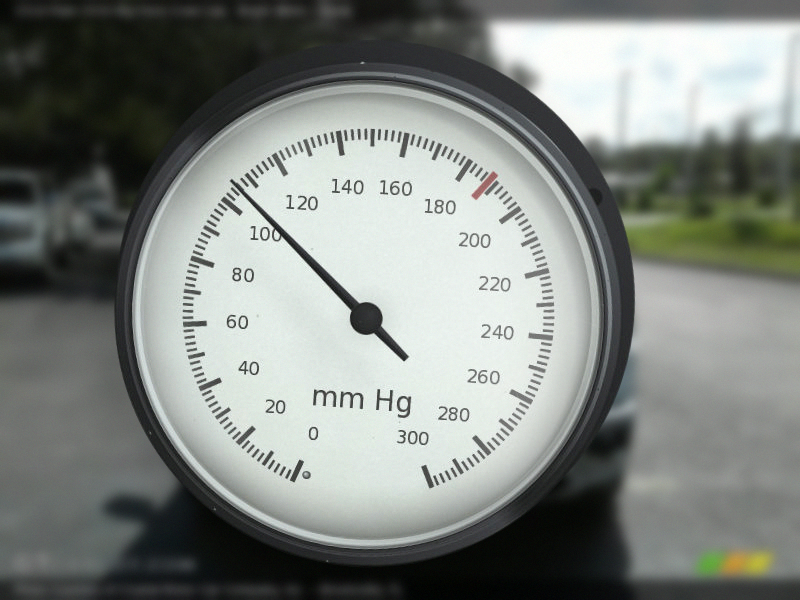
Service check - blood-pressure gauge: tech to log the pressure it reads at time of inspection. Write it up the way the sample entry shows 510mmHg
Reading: 106mmHg
